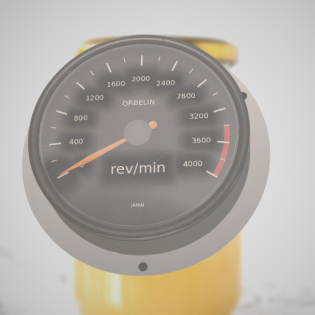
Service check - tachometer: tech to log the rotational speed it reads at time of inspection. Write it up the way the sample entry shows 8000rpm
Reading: 0rpm
